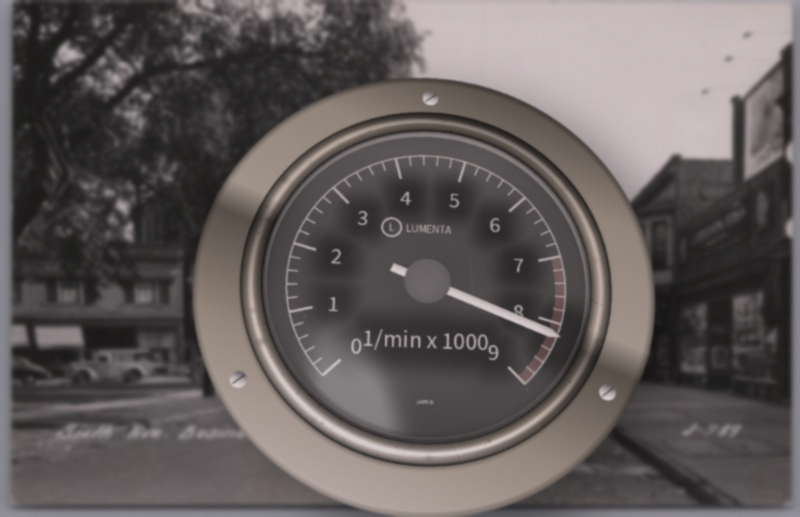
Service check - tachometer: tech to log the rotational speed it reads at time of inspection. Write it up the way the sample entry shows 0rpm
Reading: 8200rpm
